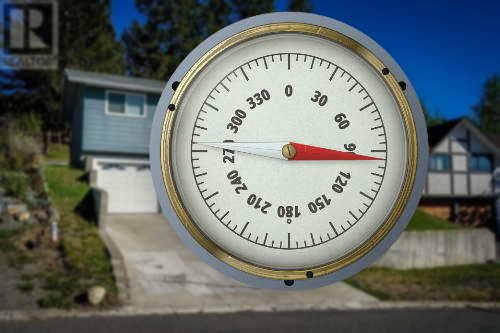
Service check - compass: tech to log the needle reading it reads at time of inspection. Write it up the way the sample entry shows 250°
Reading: 95°
